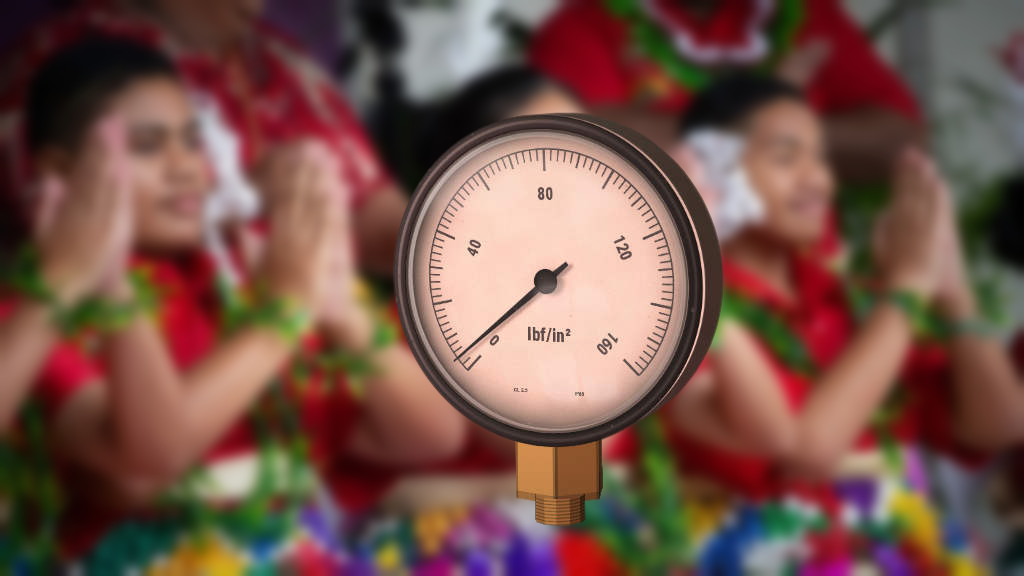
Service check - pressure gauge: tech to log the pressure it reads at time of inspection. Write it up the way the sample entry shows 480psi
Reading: 4psi
